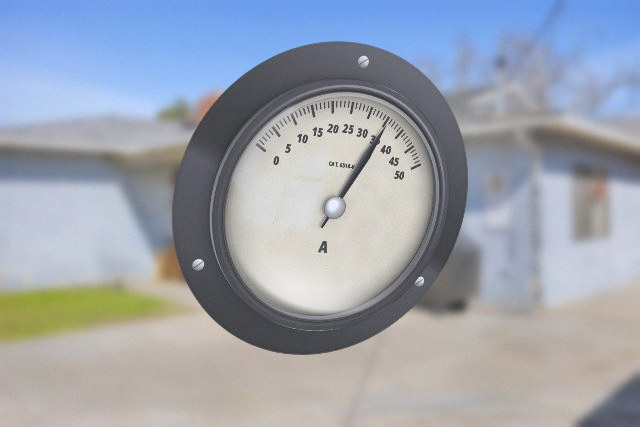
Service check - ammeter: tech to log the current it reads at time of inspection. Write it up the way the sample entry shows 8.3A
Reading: 35A
